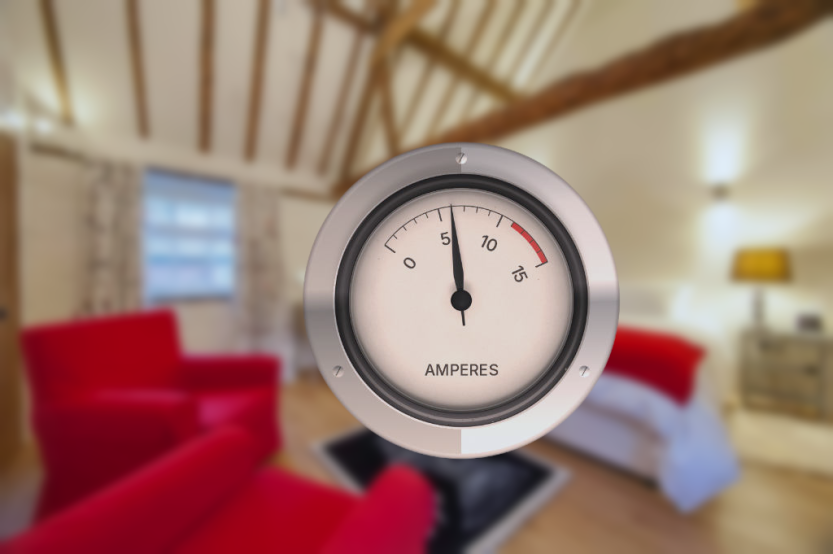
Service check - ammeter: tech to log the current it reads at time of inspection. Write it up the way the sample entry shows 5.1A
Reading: 6A
